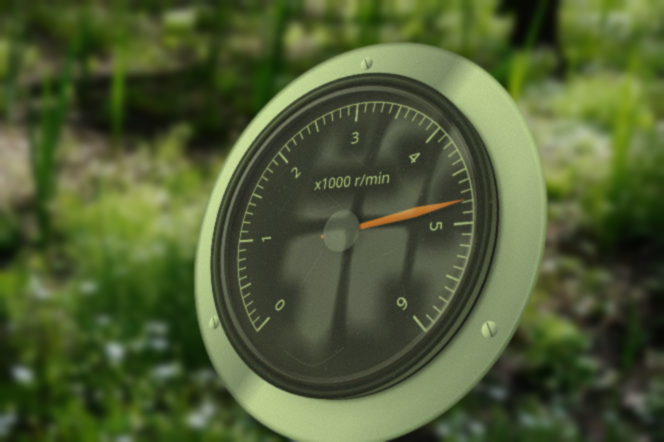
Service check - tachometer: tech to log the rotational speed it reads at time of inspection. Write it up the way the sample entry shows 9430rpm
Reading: 4800rpm
